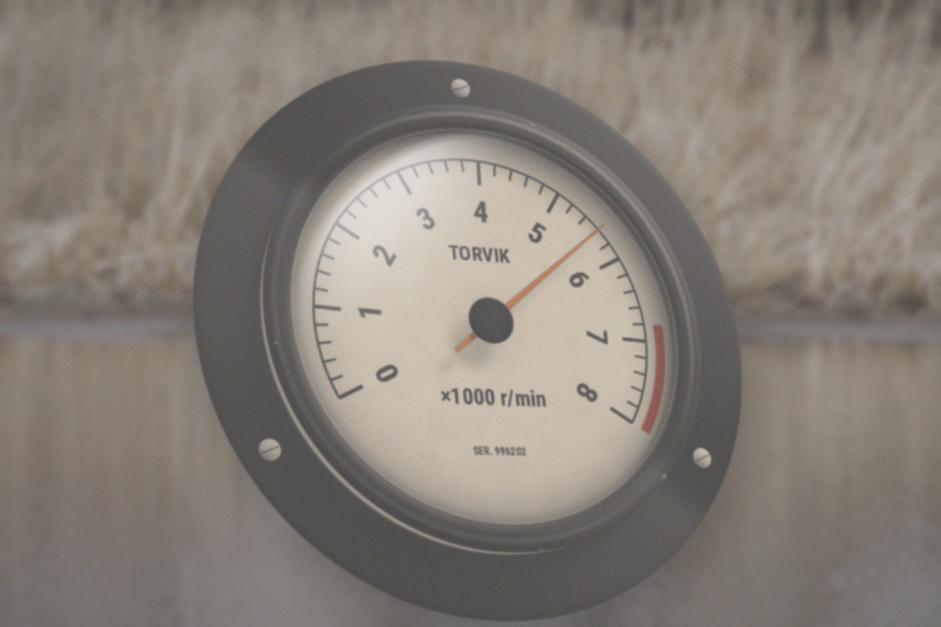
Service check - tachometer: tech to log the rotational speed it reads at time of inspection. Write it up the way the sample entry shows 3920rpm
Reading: 5600rpm
